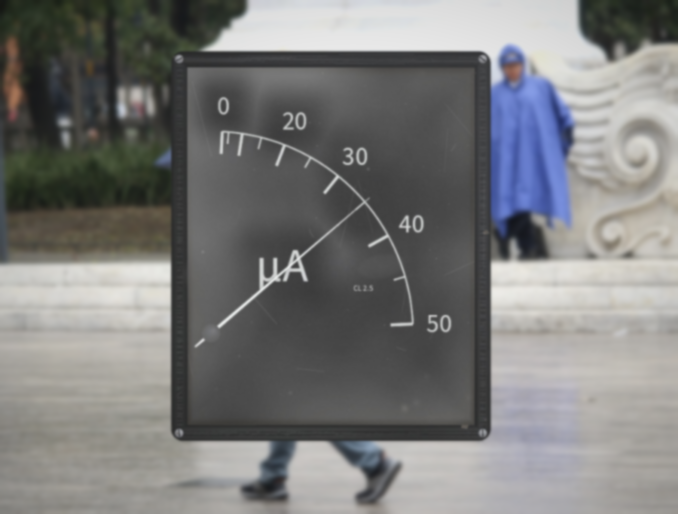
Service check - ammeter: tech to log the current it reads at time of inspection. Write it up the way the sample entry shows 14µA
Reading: 35µA
